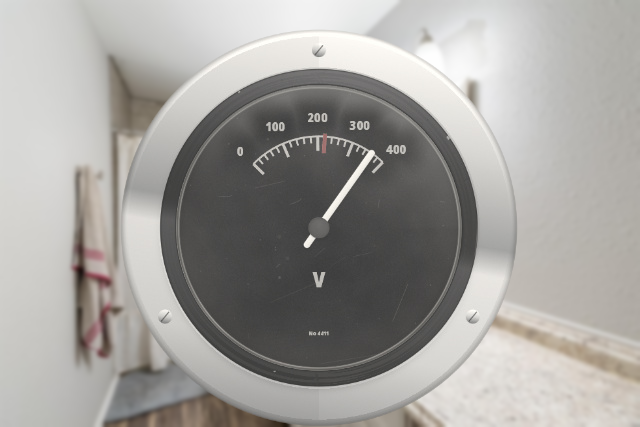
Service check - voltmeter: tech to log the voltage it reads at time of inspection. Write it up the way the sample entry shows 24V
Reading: 360V
